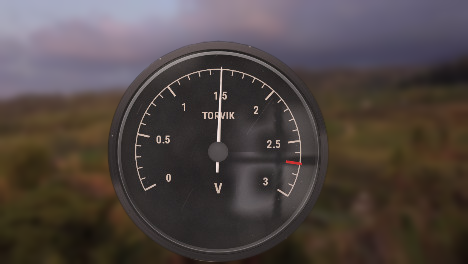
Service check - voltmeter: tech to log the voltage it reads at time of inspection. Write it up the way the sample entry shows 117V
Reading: 1.5V
